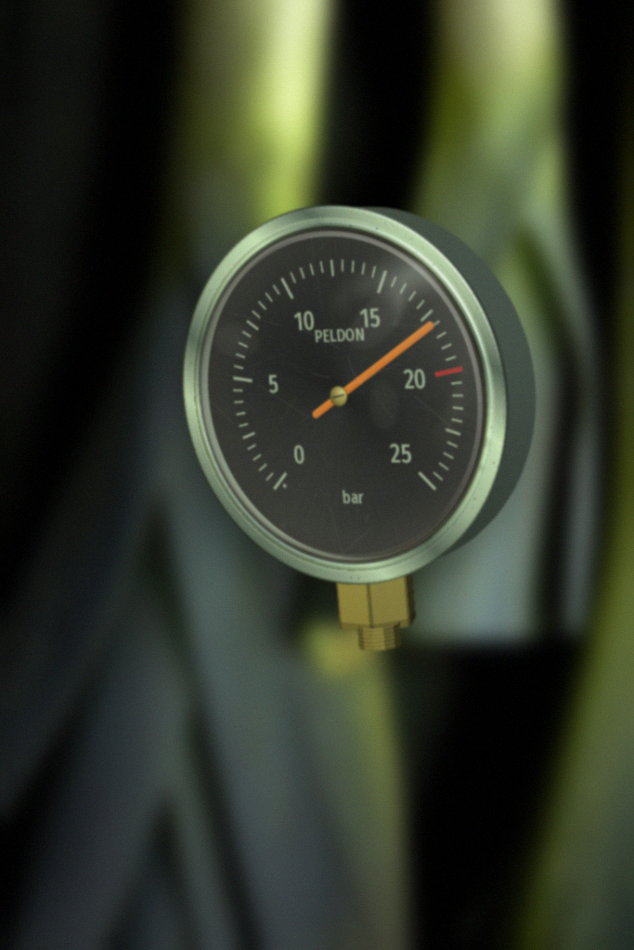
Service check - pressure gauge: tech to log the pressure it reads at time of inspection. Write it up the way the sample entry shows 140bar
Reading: 18bar
